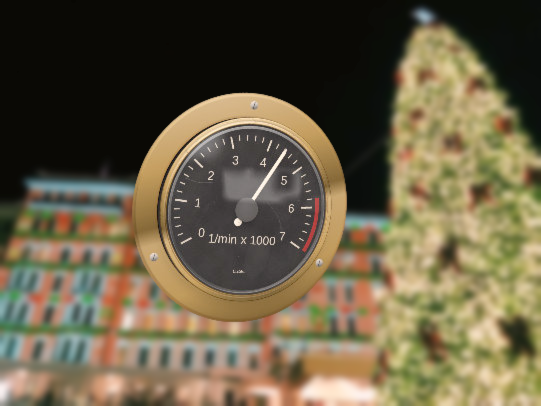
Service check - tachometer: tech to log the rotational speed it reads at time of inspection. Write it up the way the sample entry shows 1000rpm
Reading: 4400rpm
